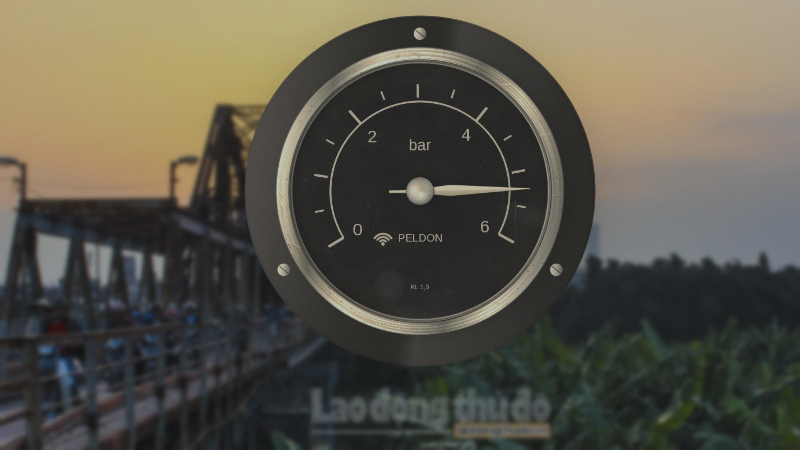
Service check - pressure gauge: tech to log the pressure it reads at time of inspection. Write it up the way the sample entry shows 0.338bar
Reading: 5.25bar
